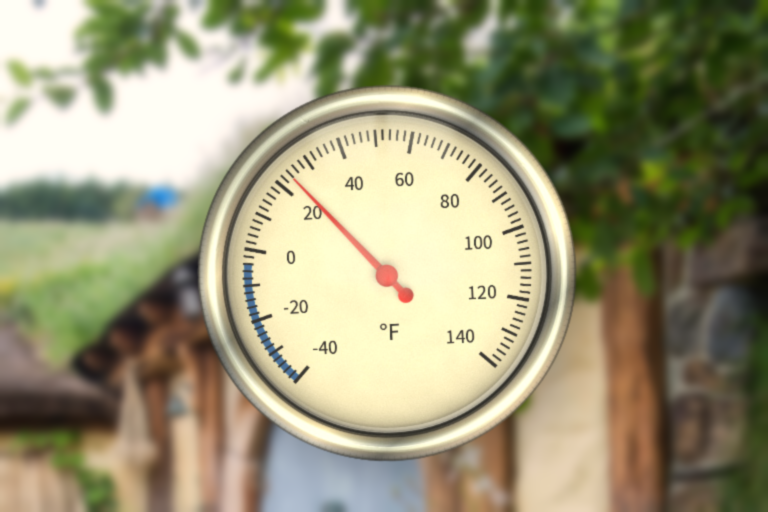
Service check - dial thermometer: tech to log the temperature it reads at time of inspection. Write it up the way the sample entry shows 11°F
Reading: 24°F
